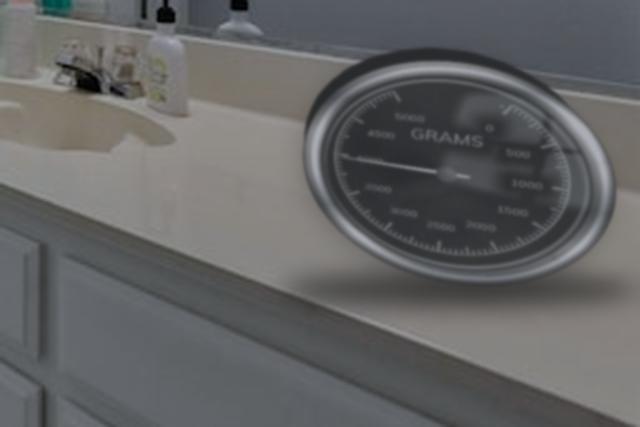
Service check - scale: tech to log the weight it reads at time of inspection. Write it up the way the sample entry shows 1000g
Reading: 4000g
